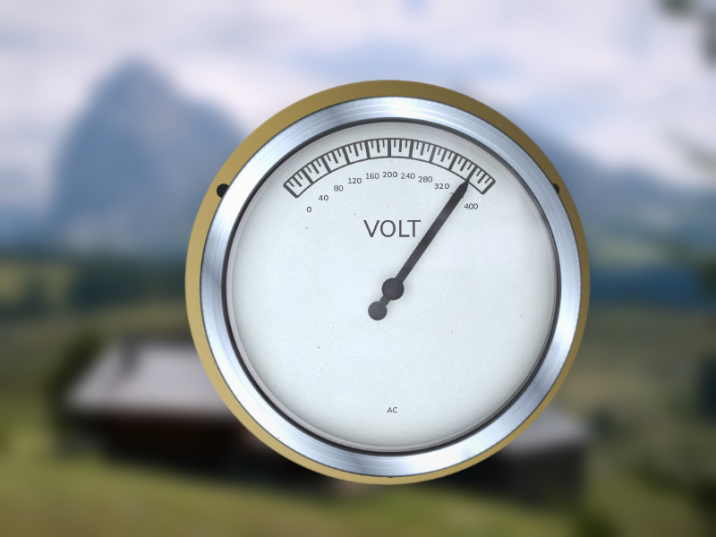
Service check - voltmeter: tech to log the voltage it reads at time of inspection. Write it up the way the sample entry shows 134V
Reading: 360V
